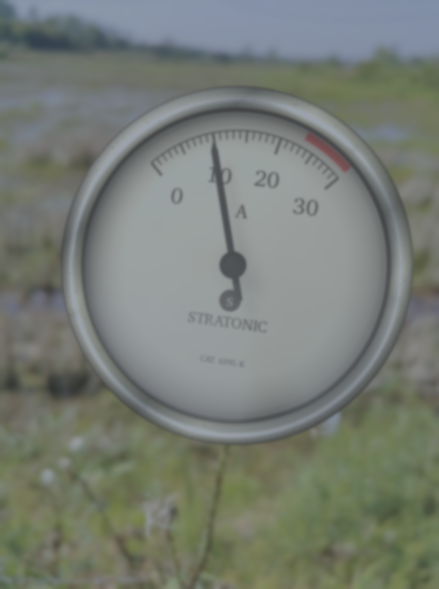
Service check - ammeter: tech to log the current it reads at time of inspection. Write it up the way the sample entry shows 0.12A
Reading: 10A
